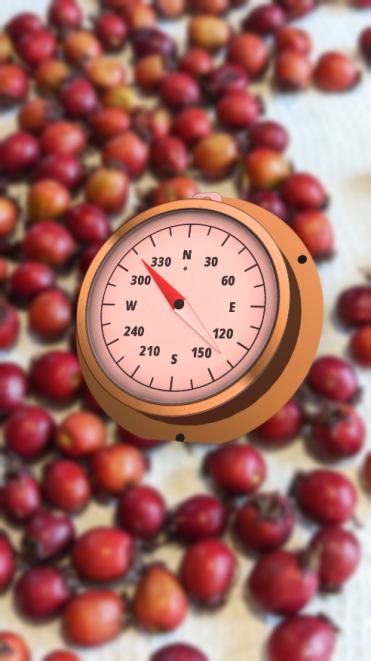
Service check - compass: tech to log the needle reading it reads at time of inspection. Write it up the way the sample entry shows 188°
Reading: 315°
